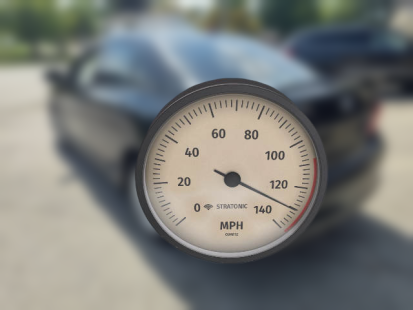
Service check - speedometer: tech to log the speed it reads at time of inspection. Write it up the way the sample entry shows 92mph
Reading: 130mph
